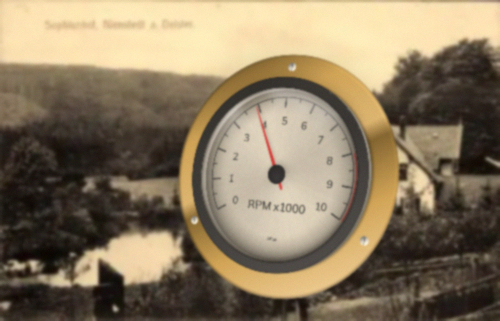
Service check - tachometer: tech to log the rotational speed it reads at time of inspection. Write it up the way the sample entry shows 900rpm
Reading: 4000rpm
